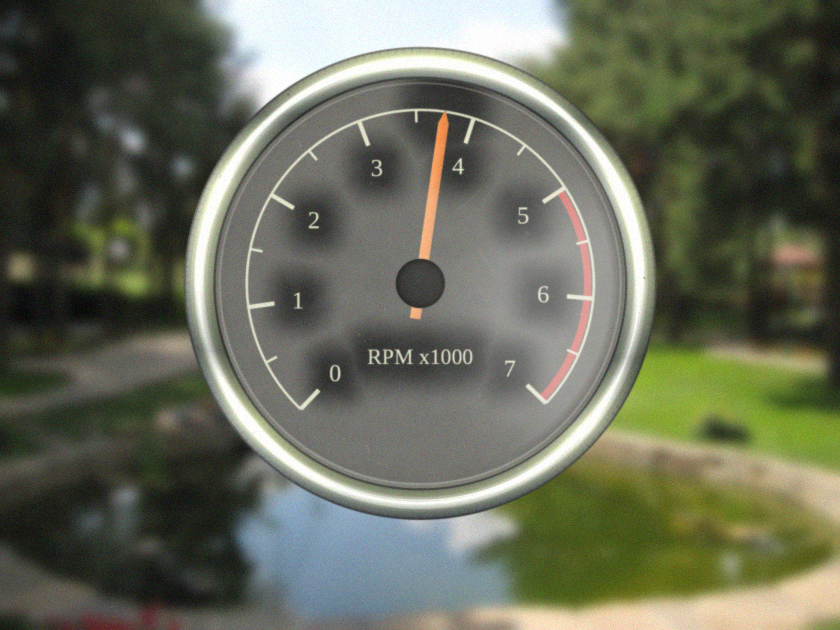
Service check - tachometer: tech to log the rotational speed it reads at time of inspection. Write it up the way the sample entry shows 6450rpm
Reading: 3750rpm
